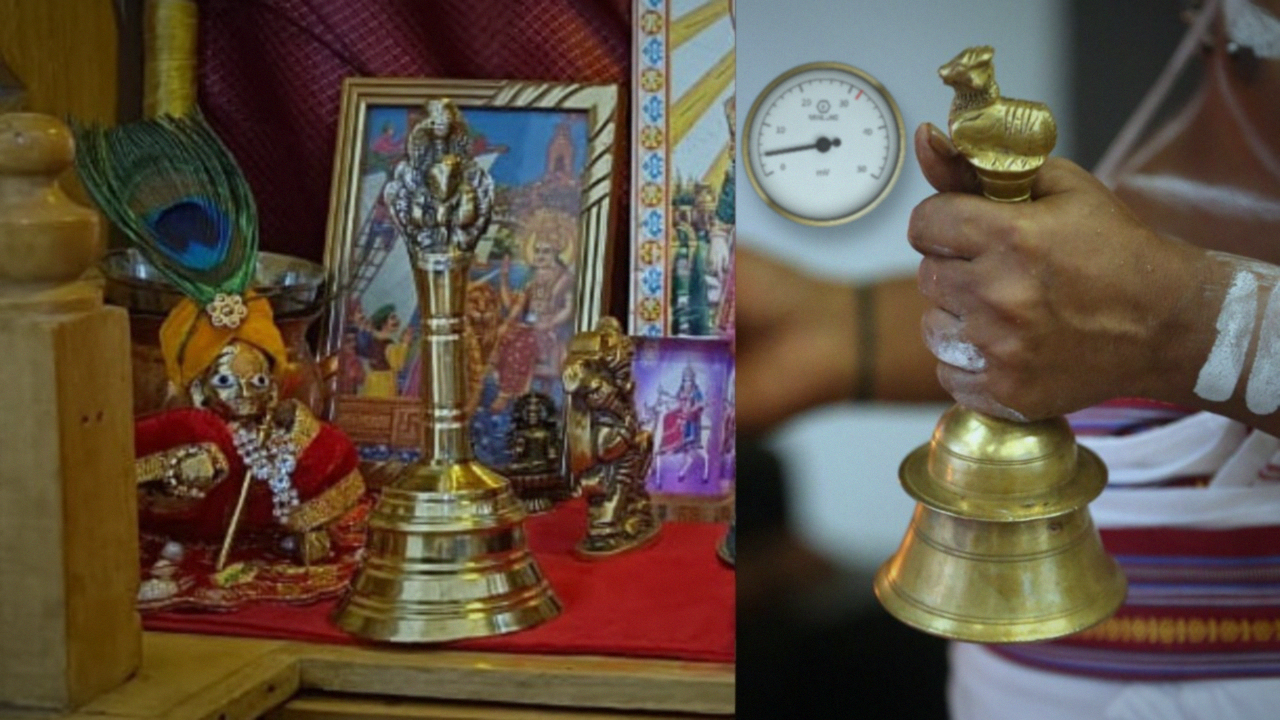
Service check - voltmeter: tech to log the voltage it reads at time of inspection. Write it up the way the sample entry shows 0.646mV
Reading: 4mV
